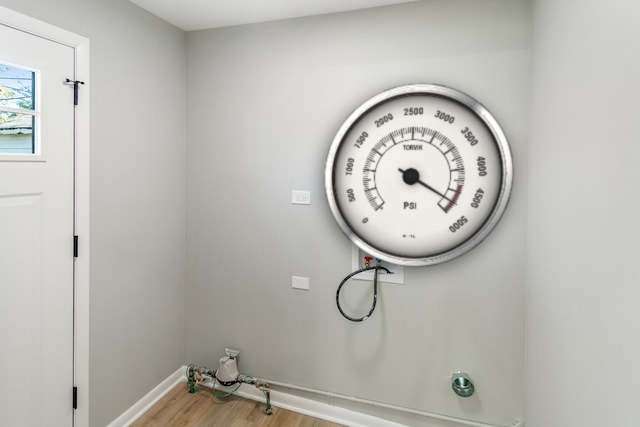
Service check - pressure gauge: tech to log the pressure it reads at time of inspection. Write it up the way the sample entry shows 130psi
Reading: 4750psi
